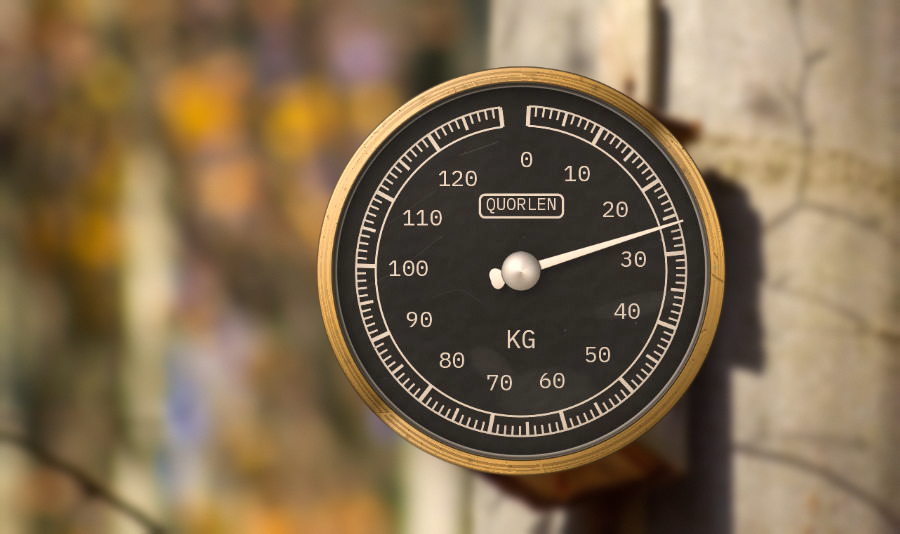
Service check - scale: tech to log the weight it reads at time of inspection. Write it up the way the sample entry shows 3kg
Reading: 26kg
